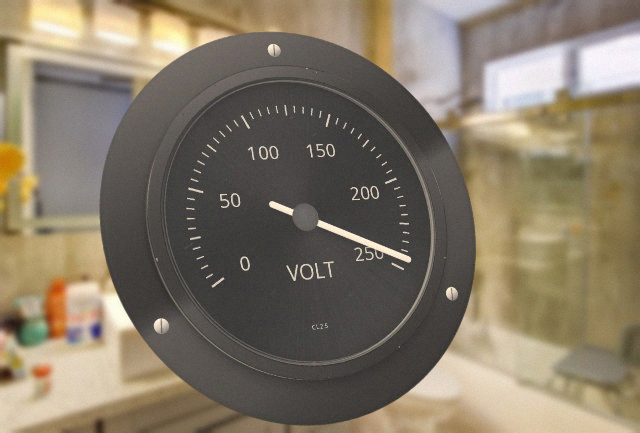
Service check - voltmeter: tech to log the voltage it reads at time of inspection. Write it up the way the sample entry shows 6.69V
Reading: 245V
